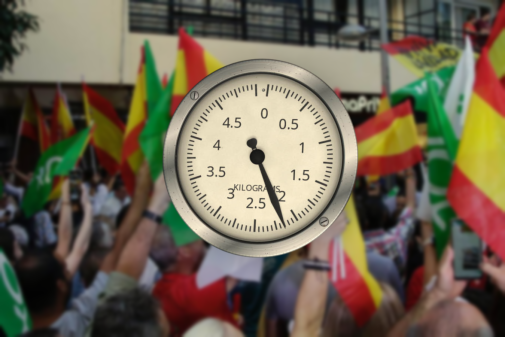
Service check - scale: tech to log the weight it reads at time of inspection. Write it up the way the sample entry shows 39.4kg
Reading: 2.15kg
